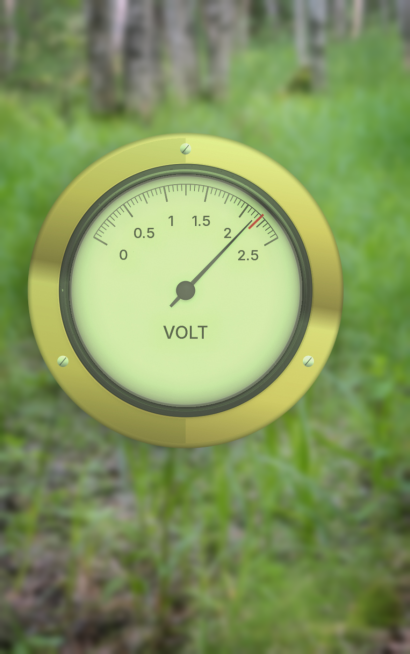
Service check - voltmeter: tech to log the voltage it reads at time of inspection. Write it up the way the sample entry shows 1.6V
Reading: 2.15V
